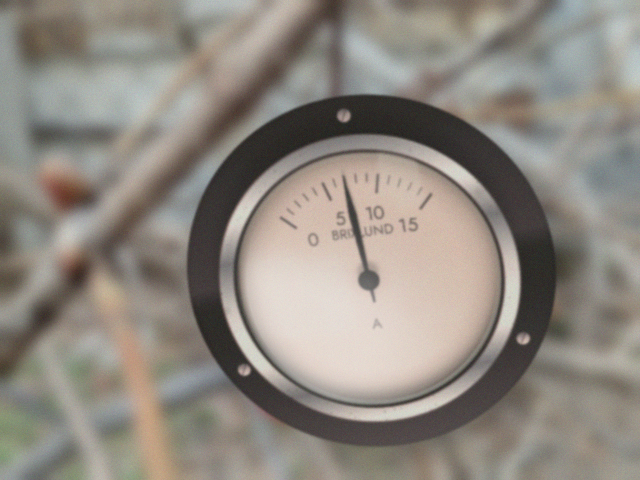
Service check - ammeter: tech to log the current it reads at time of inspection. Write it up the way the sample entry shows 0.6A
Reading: 7A
